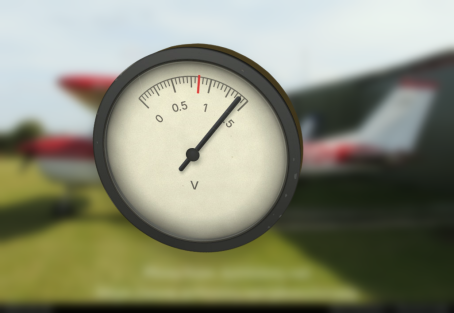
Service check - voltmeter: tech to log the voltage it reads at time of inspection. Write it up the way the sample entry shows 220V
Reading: 1.4V
